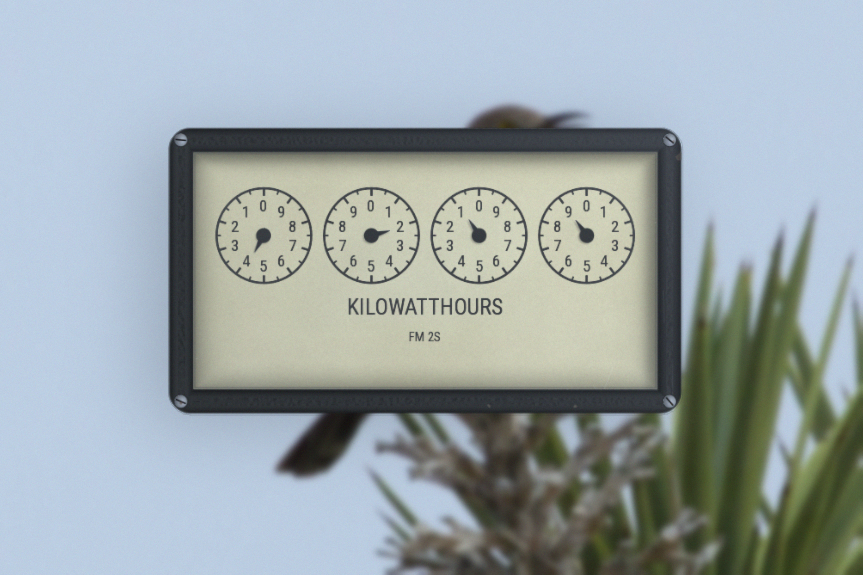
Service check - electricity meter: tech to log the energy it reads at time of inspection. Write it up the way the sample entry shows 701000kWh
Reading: 4209kWh
